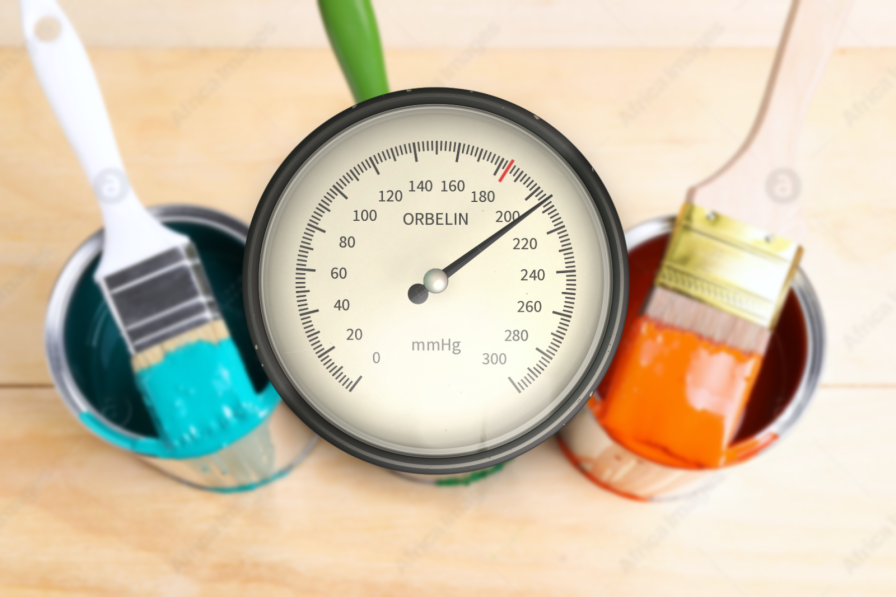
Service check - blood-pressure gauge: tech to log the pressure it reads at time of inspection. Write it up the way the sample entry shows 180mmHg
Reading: 206mmHg
